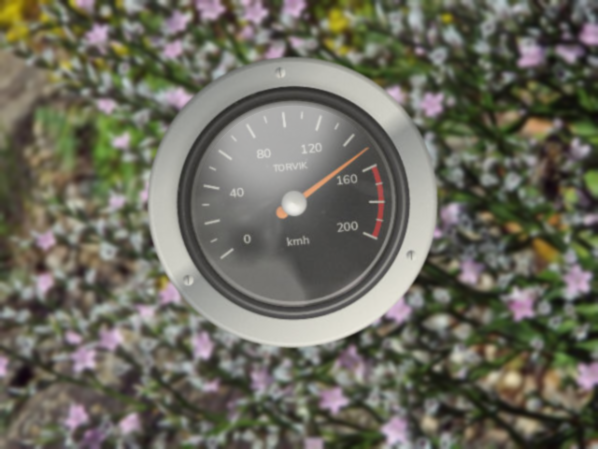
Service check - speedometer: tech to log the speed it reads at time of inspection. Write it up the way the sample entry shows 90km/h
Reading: 150km/h
